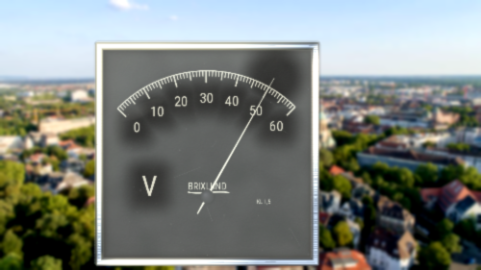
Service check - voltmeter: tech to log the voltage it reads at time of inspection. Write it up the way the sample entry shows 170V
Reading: 50V
